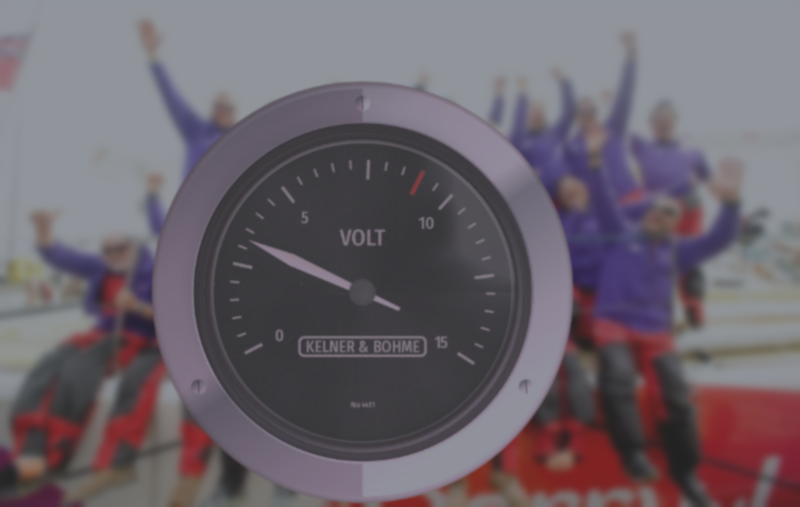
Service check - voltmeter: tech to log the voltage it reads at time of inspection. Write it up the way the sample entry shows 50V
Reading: 3.25V
